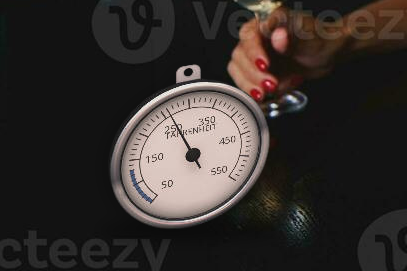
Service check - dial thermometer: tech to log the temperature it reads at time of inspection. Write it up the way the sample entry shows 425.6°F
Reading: 260°F
